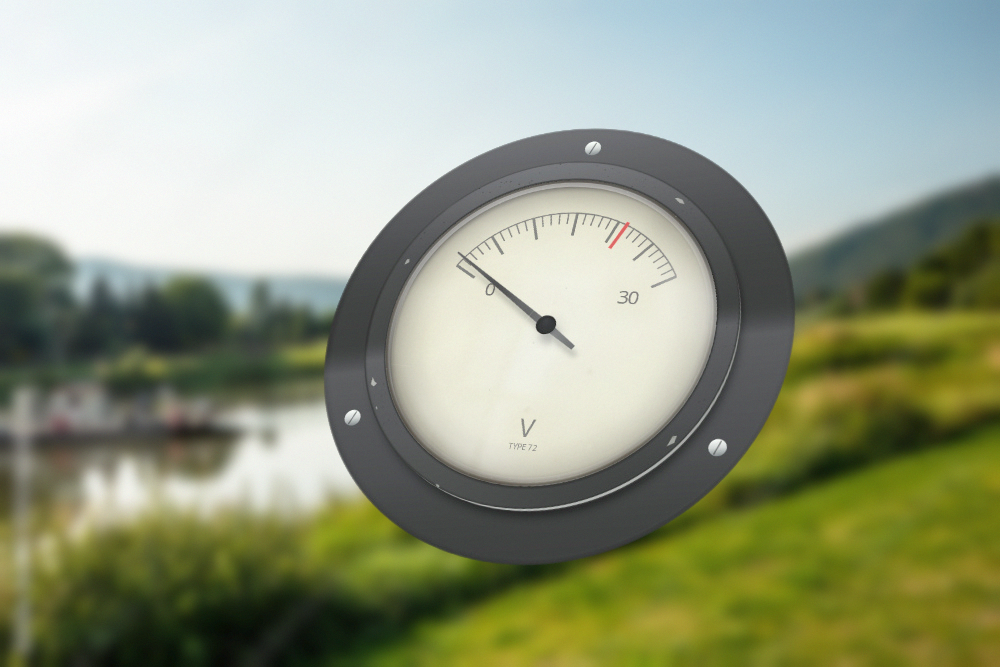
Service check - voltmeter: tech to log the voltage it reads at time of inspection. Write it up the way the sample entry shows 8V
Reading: 1V
